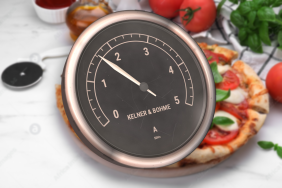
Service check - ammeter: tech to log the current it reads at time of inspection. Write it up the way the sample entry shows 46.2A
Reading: 1.6A
